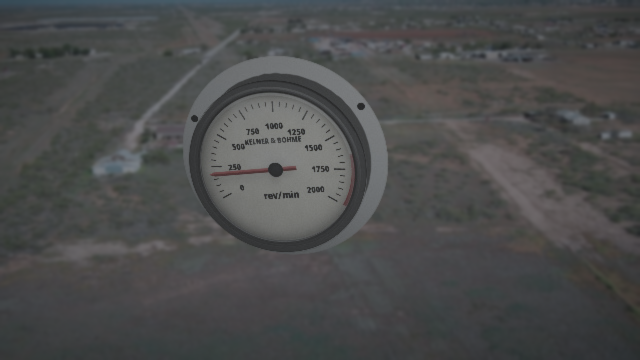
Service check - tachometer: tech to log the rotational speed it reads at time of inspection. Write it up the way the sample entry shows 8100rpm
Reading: 200rpm
